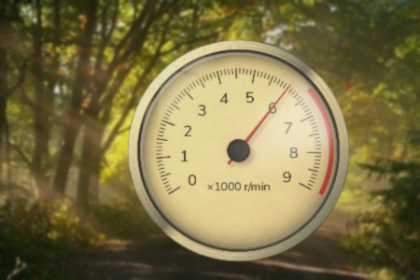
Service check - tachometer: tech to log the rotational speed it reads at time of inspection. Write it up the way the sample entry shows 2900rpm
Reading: 6000rpm
